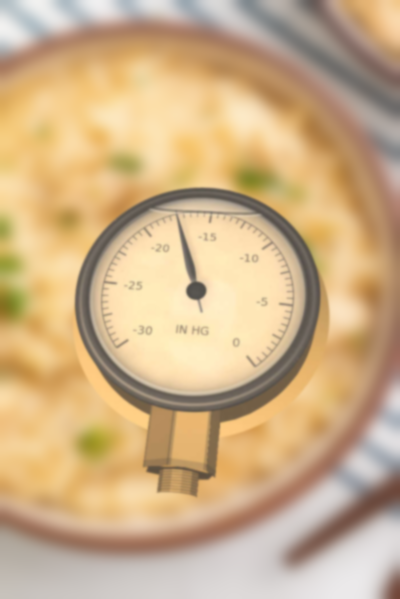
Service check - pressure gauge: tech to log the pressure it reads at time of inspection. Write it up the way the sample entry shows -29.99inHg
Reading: -17.5inHg
